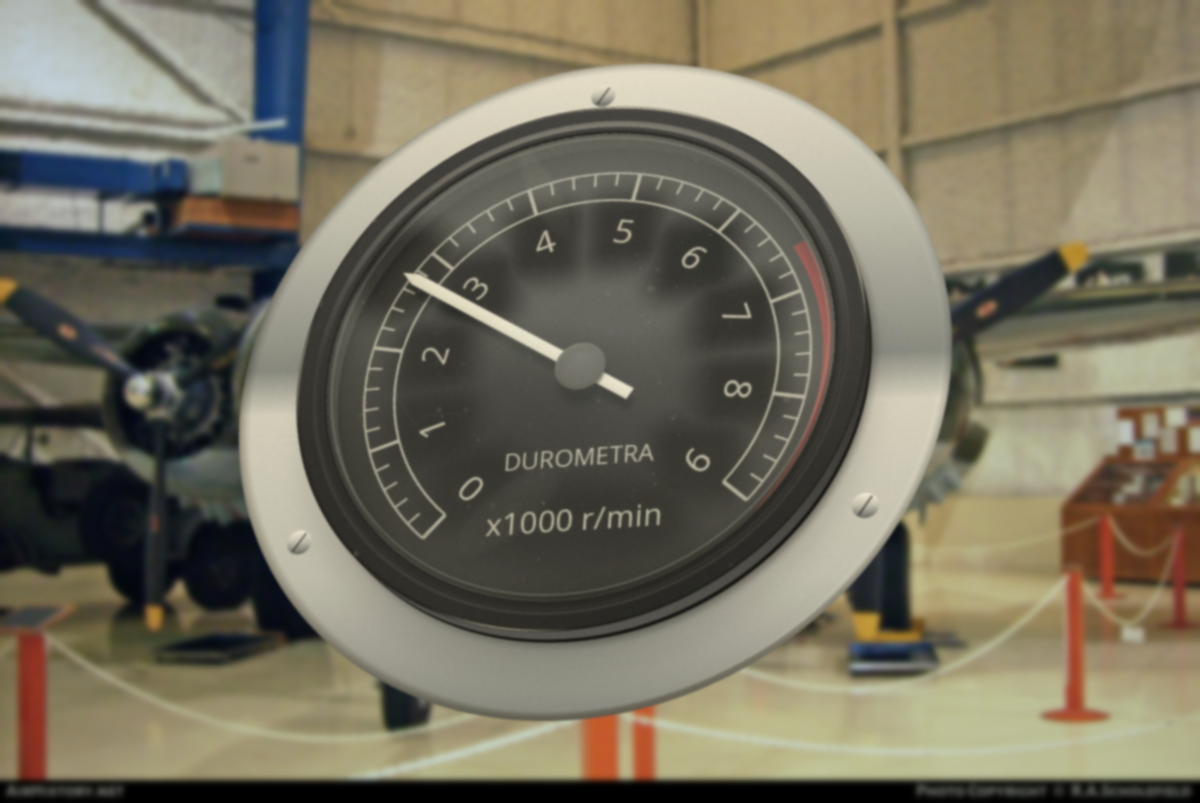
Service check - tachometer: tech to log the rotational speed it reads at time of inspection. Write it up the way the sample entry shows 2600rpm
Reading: 2700rpm
